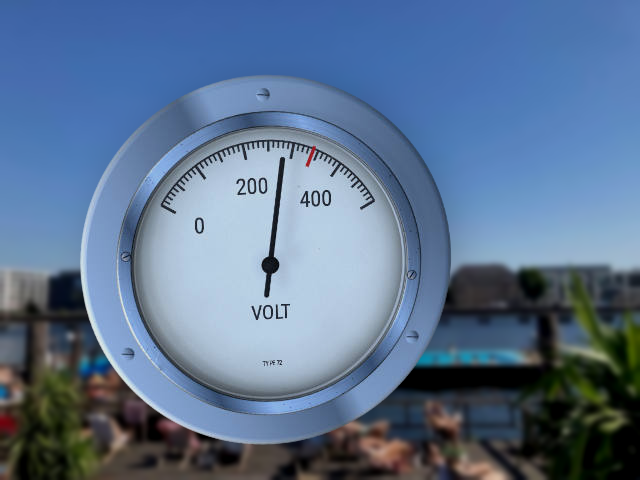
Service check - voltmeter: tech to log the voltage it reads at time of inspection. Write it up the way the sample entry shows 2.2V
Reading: 280V
